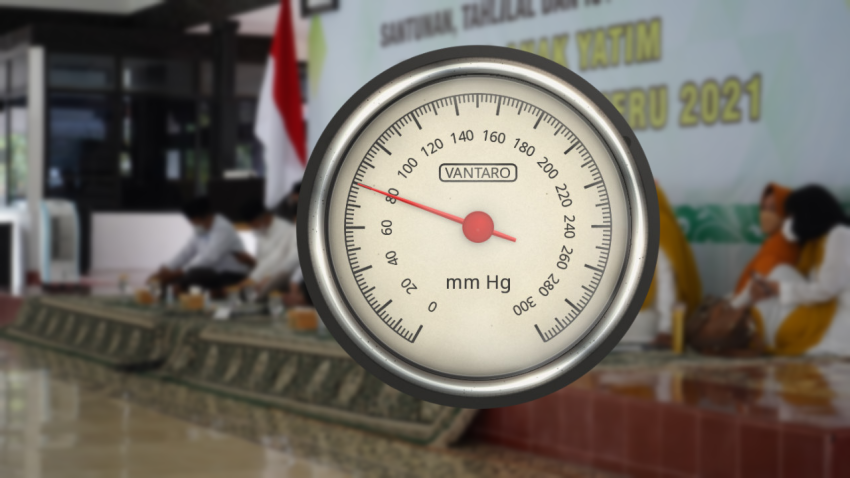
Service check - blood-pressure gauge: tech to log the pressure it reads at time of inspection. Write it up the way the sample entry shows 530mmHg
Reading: 80mmHg
